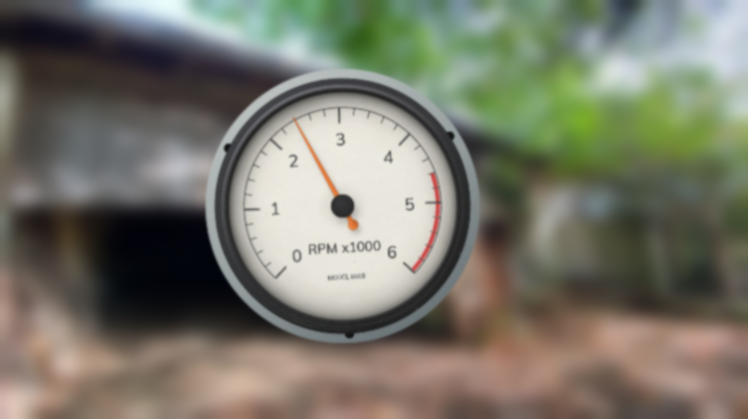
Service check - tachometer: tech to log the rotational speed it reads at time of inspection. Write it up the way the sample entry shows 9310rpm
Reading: 2400rpm
